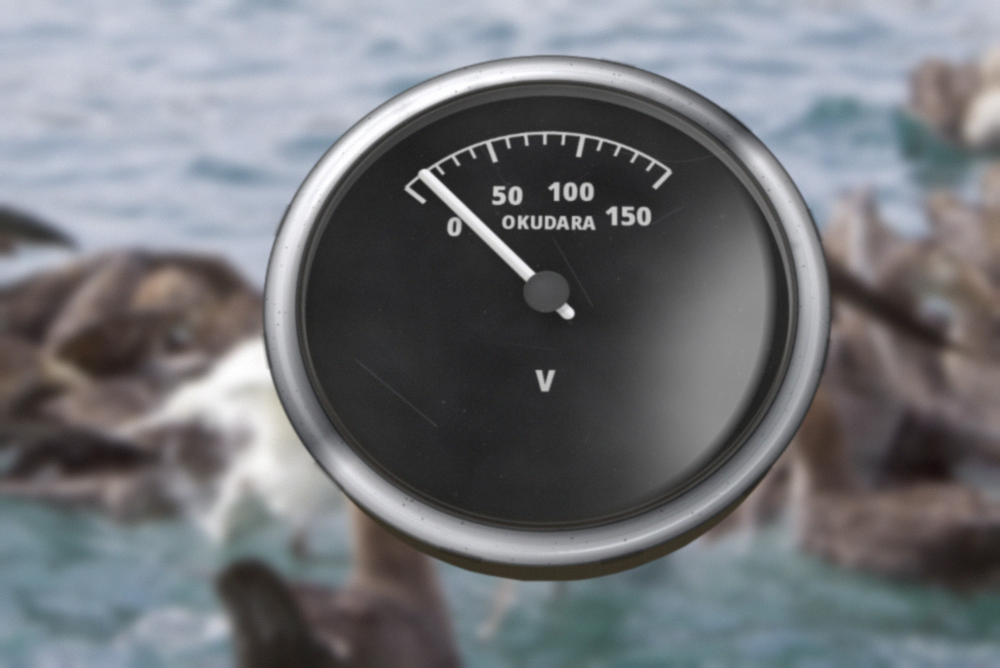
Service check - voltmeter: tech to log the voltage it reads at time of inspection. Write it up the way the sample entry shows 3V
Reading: 10V
